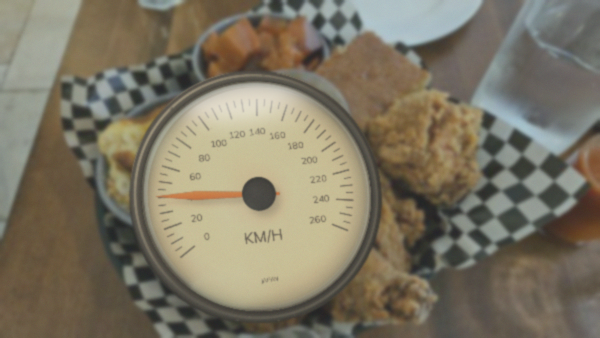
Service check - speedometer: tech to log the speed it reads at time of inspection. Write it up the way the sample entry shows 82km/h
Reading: 40km/h
